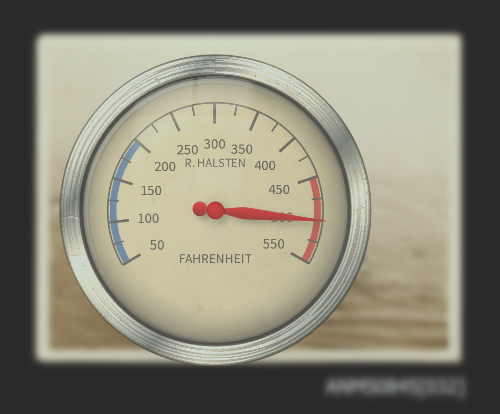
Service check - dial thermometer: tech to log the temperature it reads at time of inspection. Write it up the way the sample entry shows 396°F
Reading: 500°F
